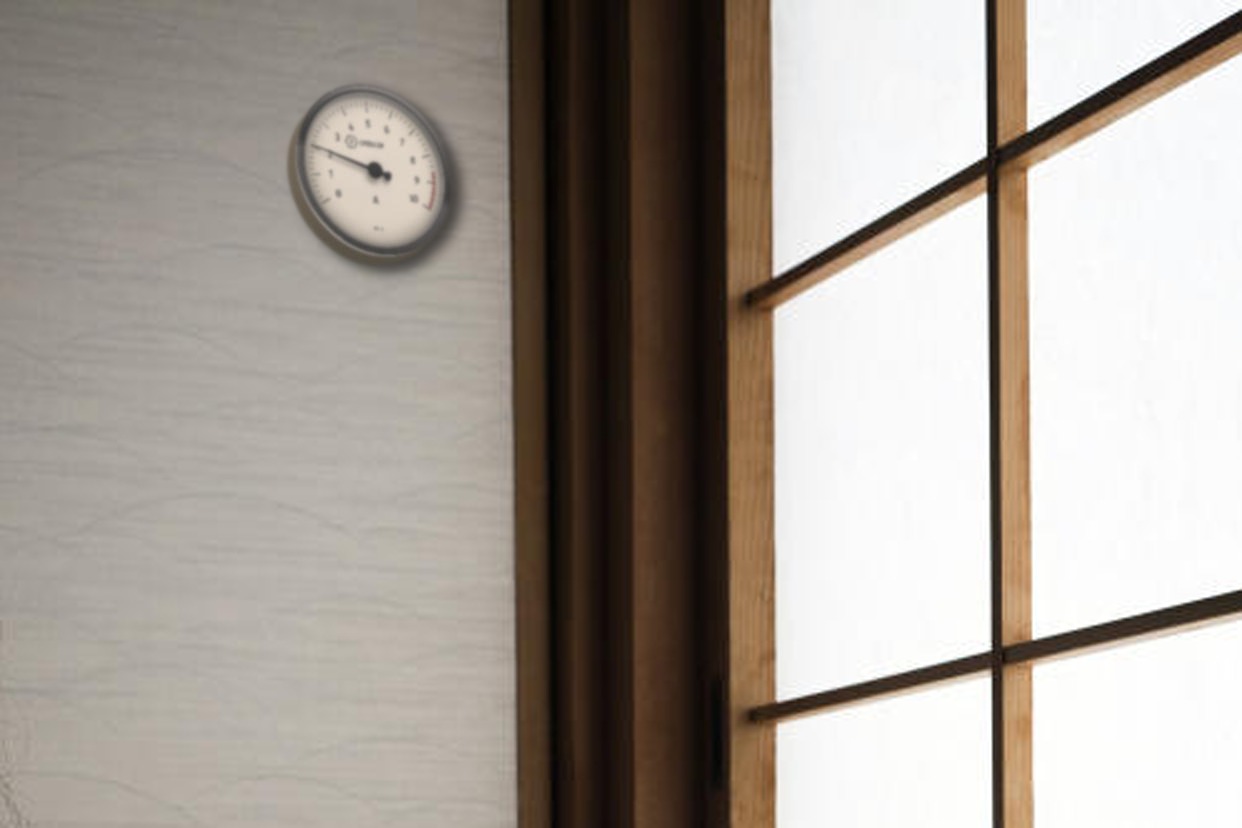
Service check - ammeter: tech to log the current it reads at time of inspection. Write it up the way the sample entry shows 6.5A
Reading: 2A
